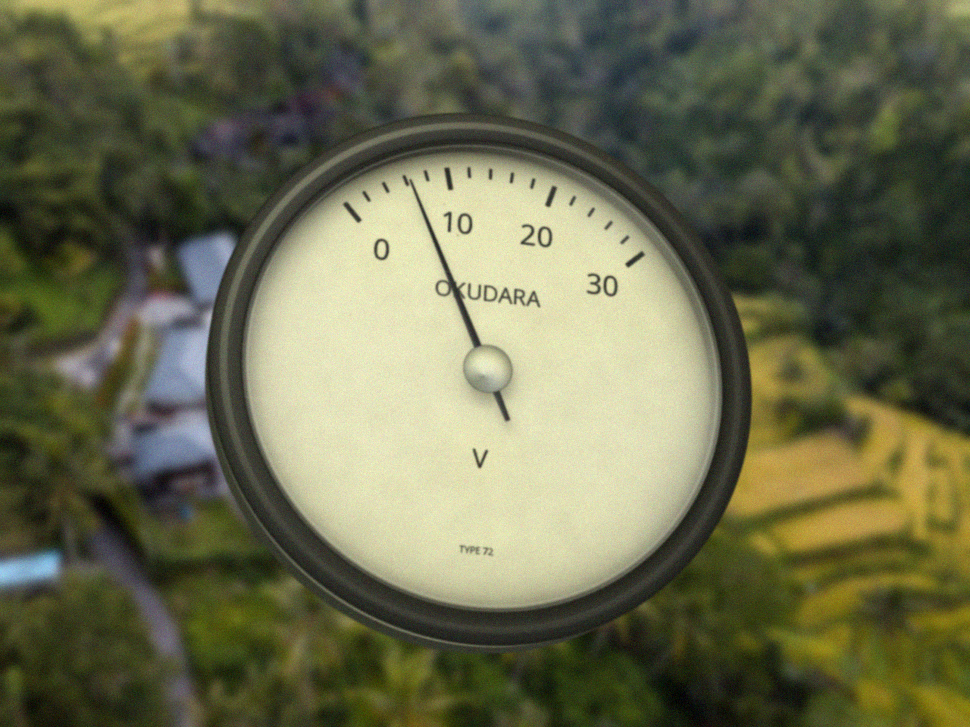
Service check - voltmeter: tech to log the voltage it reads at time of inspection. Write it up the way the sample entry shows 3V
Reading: 6V
